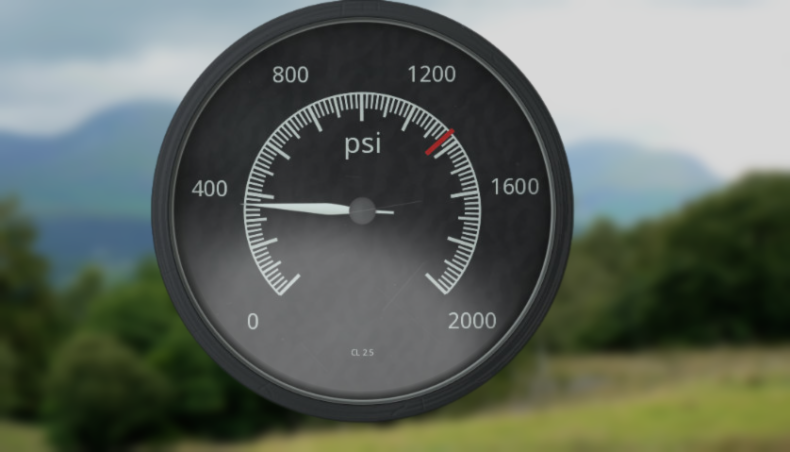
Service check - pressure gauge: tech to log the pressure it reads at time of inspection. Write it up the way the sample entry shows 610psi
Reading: 360psi
